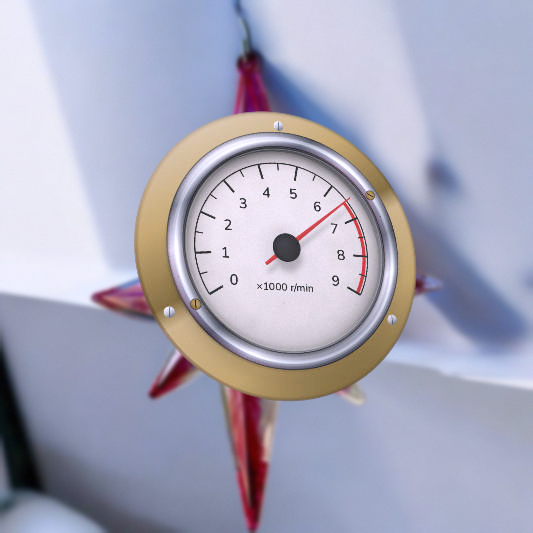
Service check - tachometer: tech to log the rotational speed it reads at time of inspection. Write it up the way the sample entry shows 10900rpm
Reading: 6500rpm
